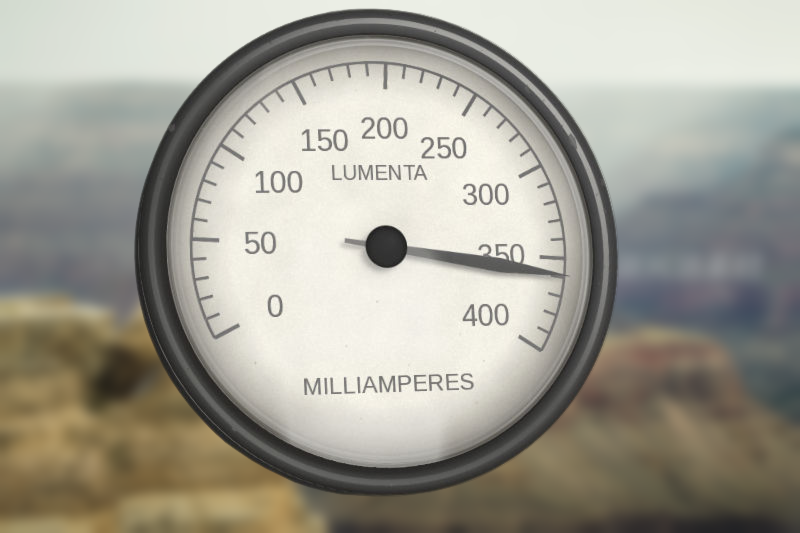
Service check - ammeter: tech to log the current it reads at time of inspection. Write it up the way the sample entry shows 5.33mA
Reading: 360mA
